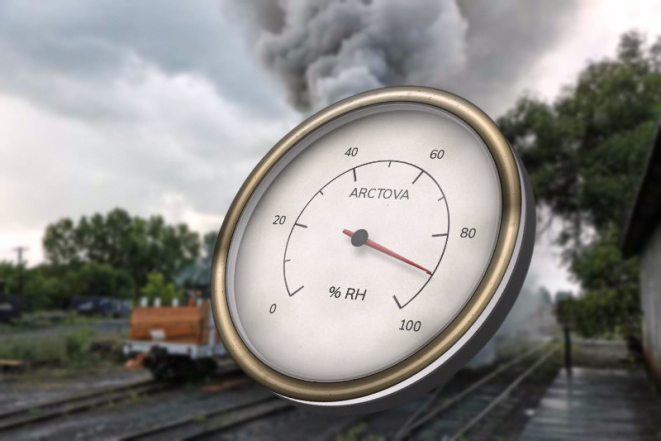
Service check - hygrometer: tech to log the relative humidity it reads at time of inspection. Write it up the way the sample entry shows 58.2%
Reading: 90%
